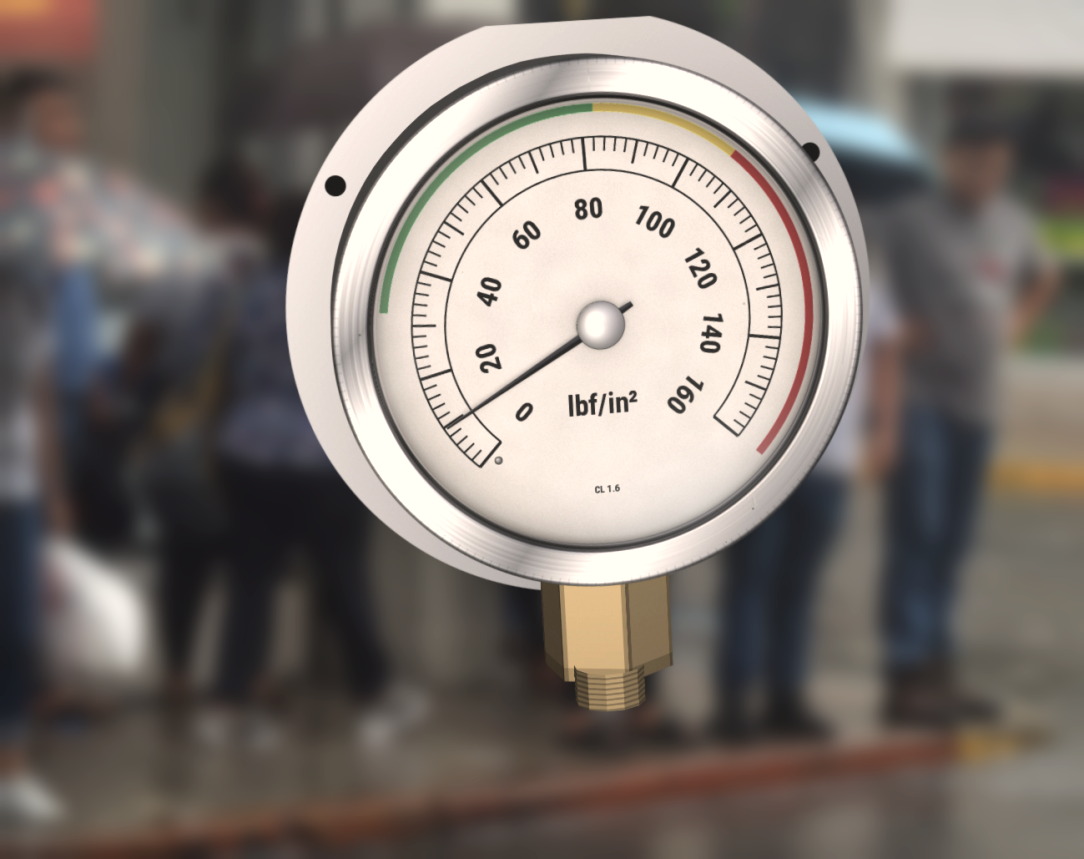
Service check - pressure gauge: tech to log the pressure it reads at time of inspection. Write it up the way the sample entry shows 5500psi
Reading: 10psi
